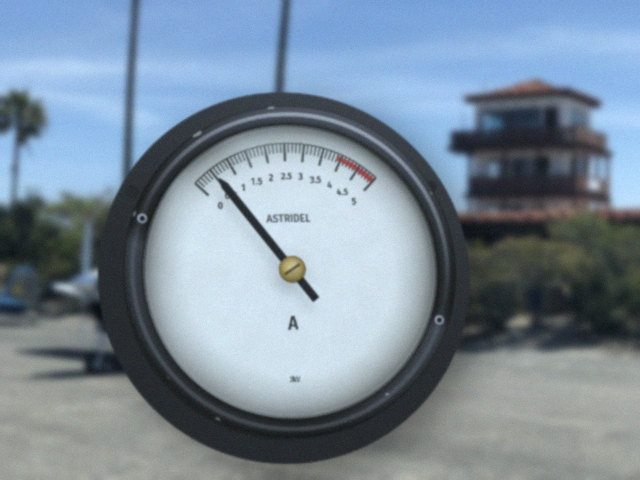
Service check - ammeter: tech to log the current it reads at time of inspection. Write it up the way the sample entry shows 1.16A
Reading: 0.5A
